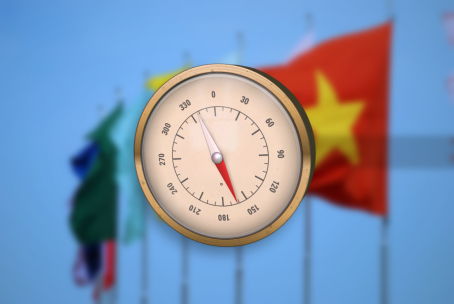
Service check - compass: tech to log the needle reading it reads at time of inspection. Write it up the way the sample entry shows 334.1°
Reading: 160°
